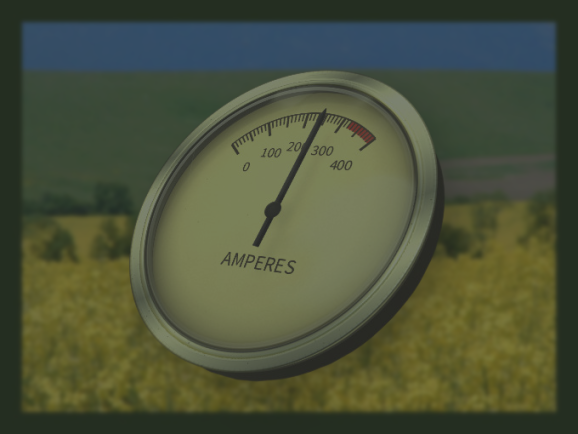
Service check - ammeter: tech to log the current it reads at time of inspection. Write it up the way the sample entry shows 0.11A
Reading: 250A
